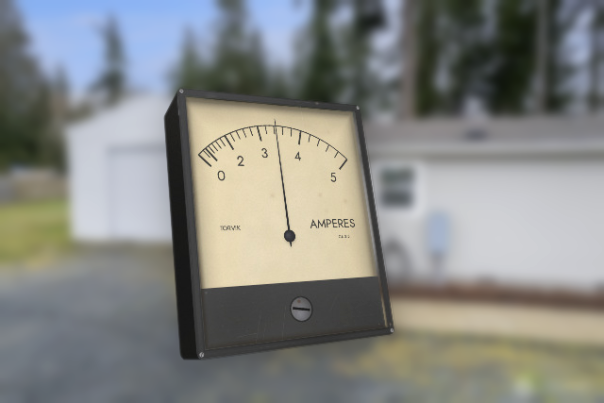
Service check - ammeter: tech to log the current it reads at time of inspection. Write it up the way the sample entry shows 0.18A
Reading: 3.4A
